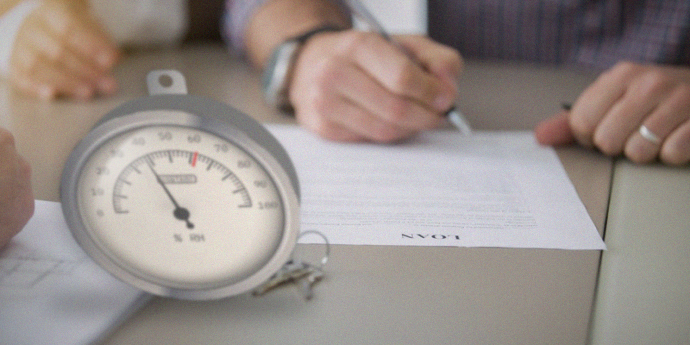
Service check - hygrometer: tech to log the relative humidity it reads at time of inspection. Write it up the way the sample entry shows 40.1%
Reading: 40%
